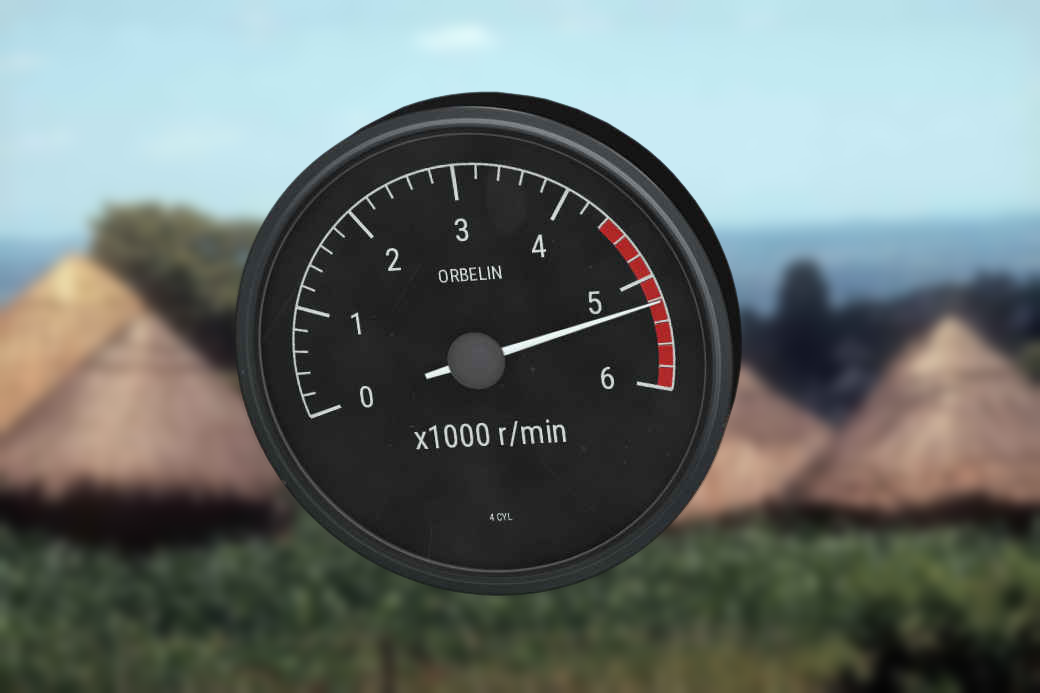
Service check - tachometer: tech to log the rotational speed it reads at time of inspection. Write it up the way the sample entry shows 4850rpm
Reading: 5200rpm
